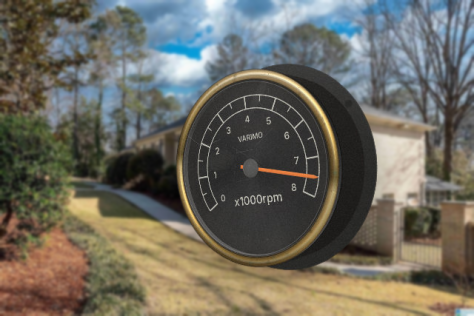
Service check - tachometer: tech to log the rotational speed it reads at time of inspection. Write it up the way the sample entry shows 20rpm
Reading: 7500rpm
